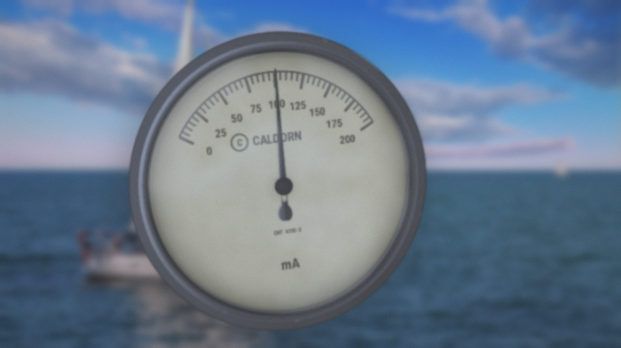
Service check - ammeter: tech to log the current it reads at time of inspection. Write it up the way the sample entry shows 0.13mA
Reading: 100mA
